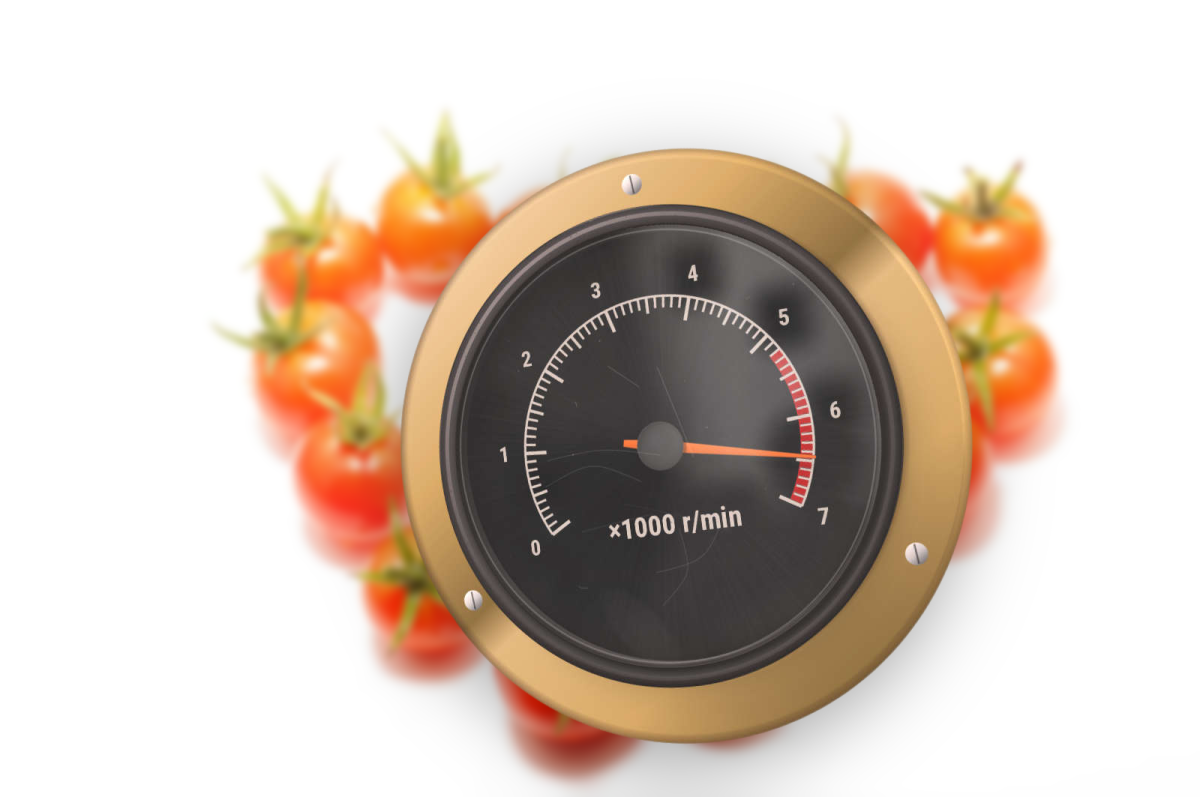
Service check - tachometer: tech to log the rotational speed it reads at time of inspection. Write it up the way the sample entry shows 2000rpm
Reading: 6450rpm
